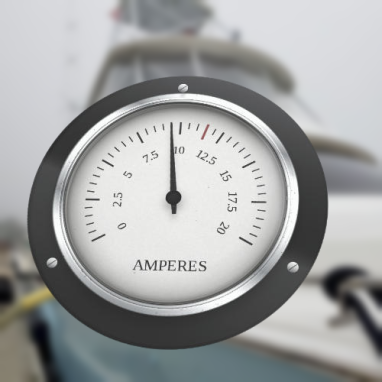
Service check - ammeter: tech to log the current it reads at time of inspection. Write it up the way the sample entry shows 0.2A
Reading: 9.5A
